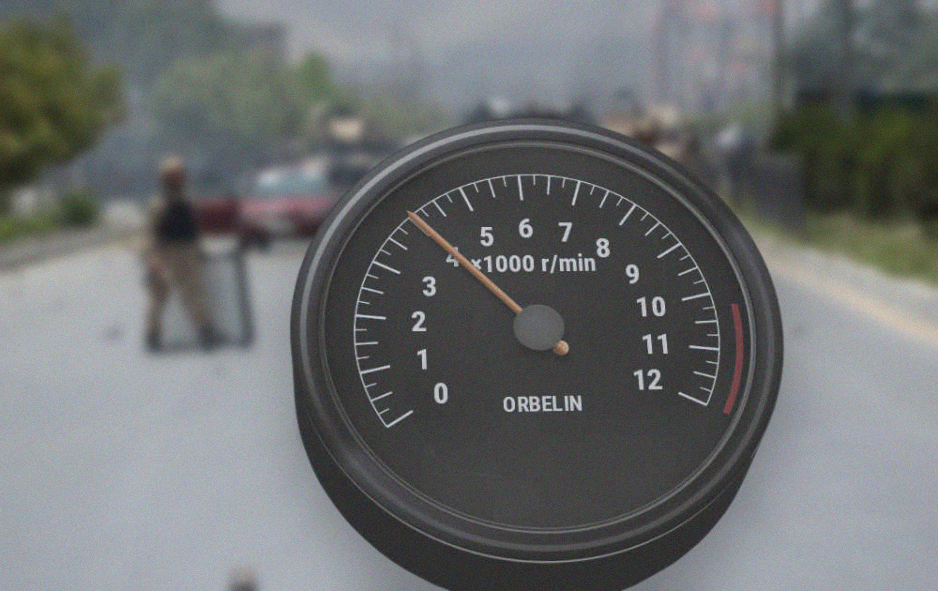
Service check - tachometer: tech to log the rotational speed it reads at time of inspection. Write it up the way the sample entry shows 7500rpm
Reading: 4000rpm
